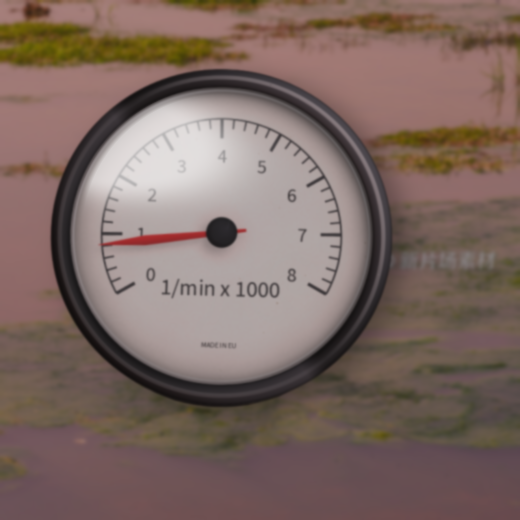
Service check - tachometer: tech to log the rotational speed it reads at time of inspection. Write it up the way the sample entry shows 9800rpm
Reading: 800rpm
